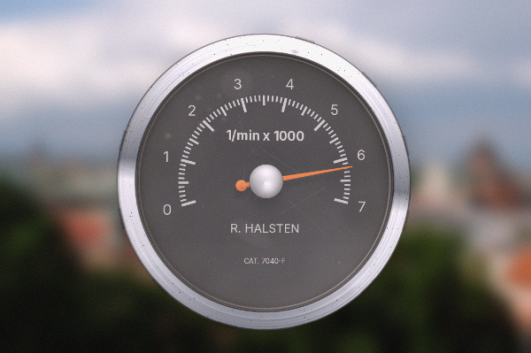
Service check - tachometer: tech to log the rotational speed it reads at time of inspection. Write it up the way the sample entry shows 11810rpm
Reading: 6200rpm
